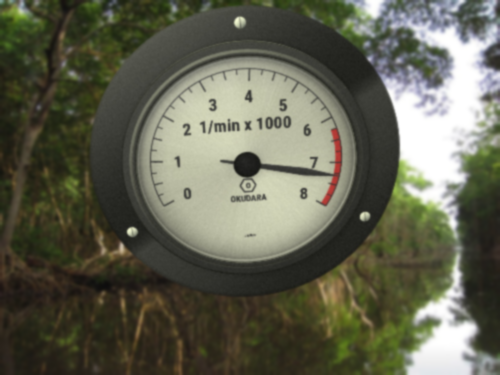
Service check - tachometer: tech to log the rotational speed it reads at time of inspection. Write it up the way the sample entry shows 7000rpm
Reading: 7250rpm
